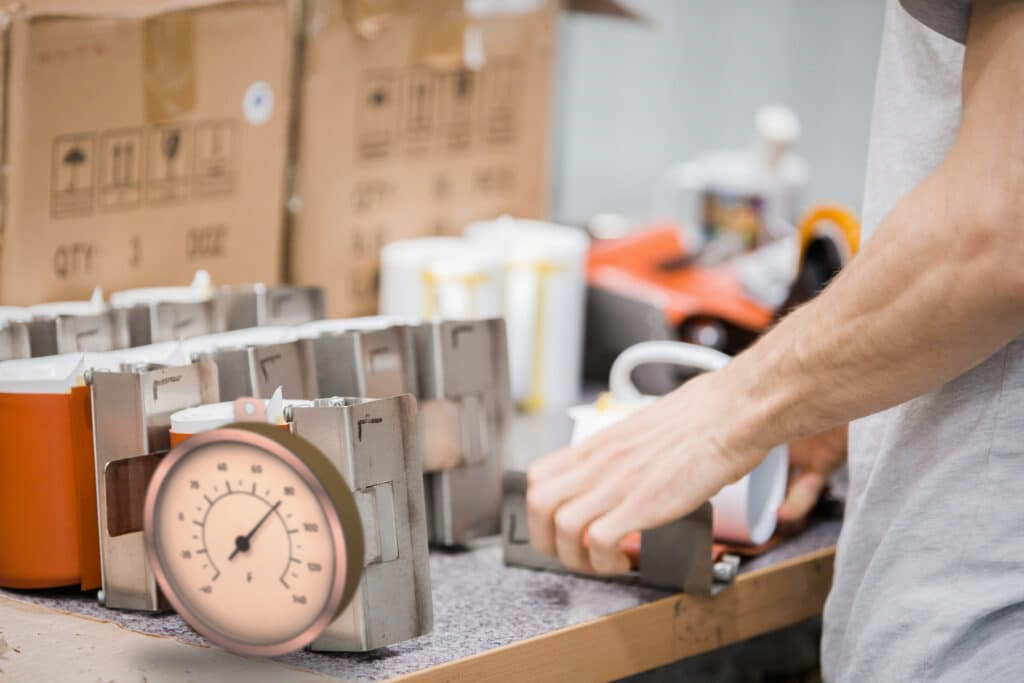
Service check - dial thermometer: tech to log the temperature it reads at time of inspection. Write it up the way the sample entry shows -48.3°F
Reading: 80°F
